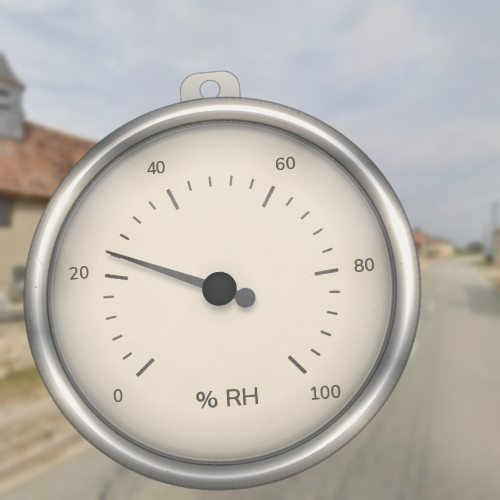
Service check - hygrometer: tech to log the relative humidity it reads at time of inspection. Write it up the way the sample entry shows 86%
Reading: 24%
